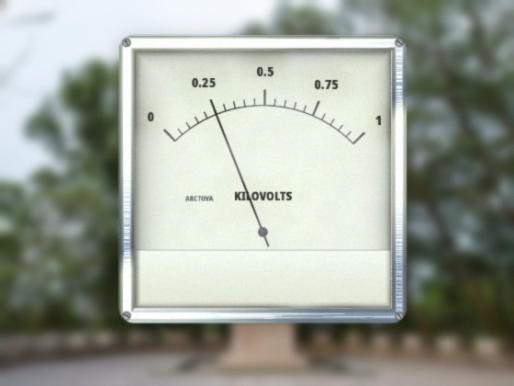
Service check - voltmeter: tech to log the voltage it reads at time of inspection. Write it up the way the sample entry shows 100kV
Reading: 0.25kV
